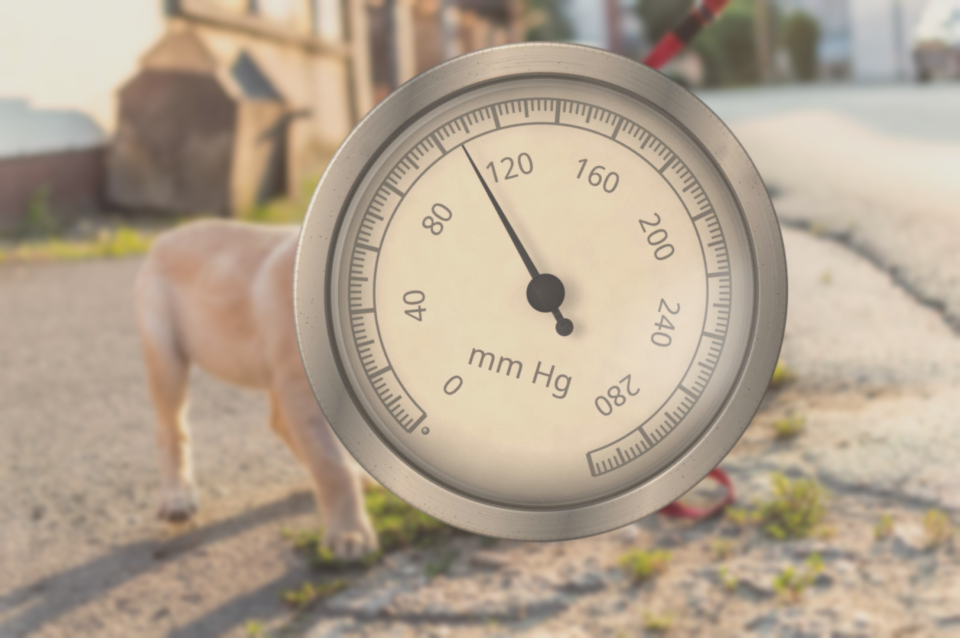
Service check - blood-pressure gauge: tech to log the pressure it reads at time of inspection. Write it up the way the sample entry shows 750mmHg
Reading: 106mmHg
